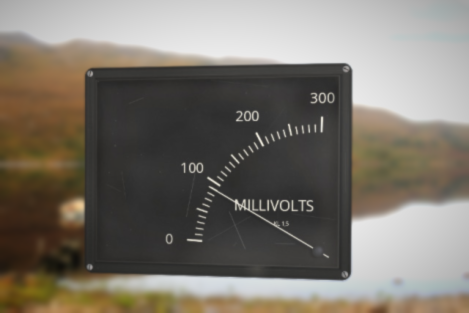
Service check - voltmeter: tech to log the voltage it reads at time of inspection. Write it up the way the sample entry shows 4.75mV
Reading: 90mV
